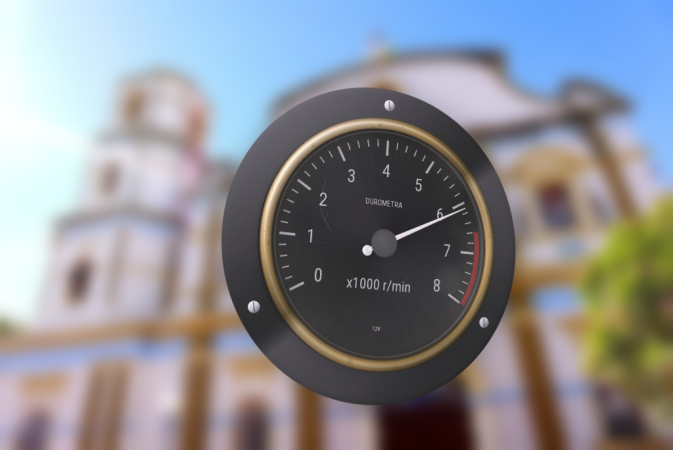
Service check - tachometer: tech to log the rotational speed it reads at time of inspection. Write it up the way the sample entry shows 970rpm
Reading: 6100rpm
